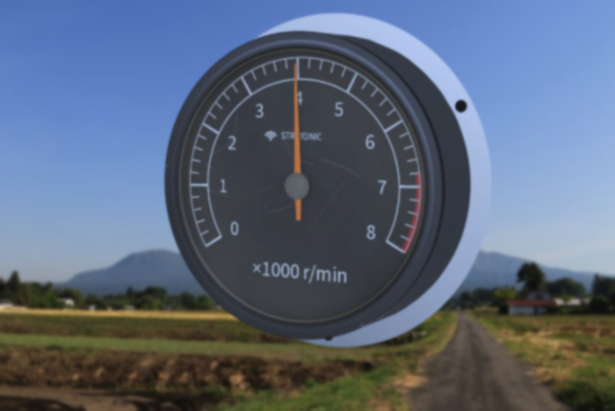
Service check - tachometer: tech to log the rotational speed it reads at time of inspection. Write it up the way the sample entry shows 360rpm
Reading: 4000rpm
